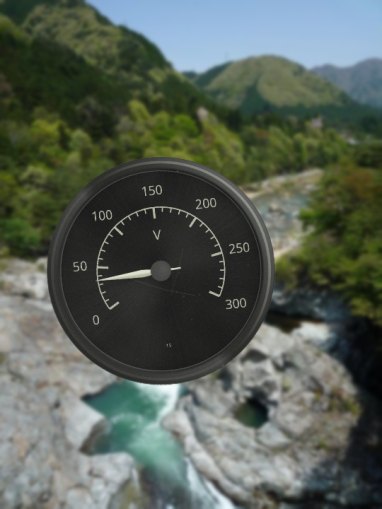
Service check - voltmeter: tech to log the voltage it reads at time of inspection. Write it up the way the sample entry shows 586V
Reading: 35V
